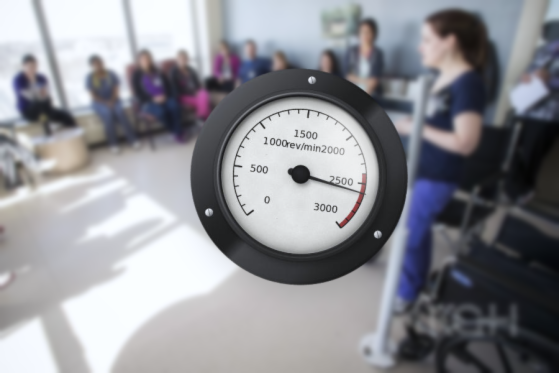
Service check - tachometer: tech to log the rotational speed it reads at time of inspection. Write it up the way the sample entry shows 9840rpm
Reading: 2600rpm
